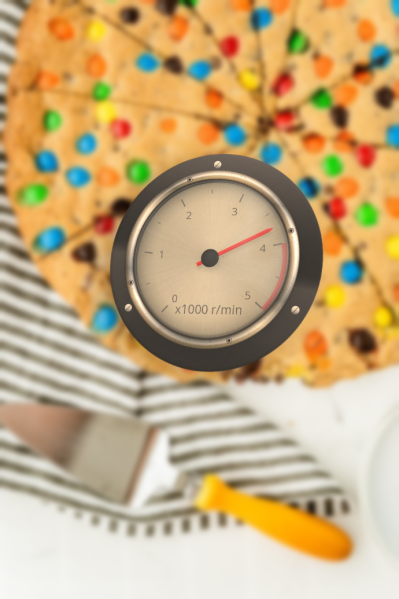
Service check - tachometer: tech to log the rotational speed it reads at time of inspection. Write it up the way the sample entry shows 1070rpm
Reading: 3750rpm
